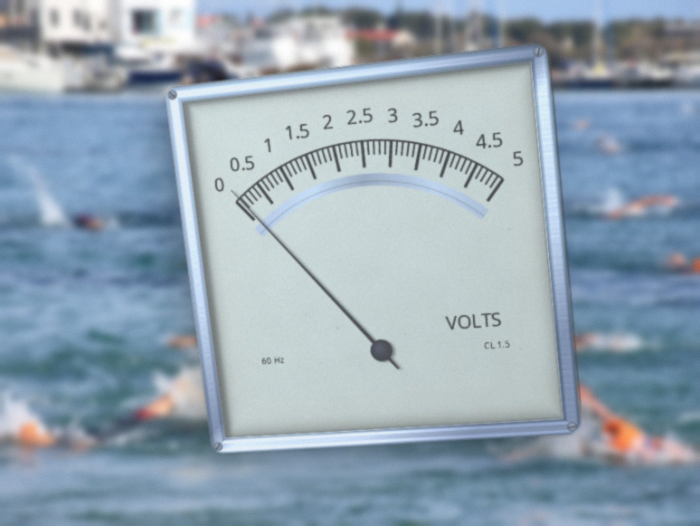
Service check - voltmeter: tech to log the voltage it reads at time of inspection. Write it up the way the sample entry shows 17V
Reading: 0.1V
